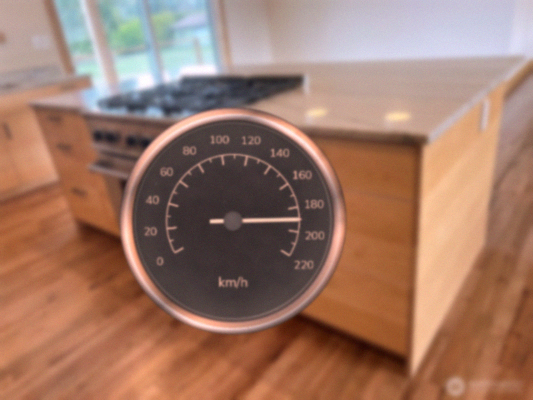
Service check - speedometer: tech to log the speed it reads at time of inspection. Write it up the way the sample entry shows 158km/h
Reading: 190km/h
